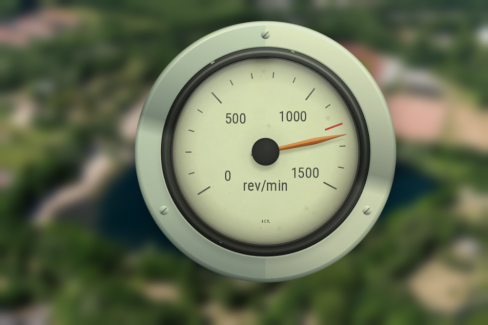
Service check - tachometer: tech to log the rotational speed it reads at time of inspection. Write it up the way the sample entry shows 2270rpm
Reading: 1250rpm
